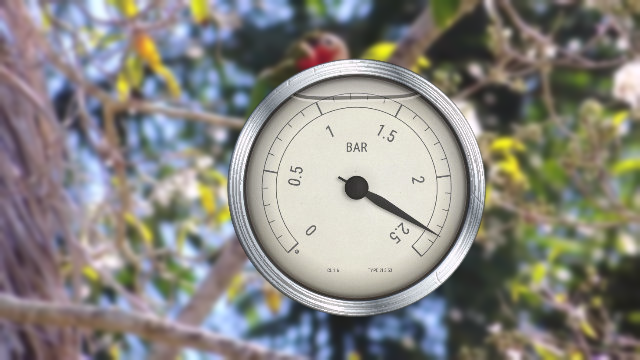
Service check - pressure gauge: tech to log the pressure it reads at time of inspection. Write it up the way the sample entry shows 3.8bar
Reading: 2.35bar
